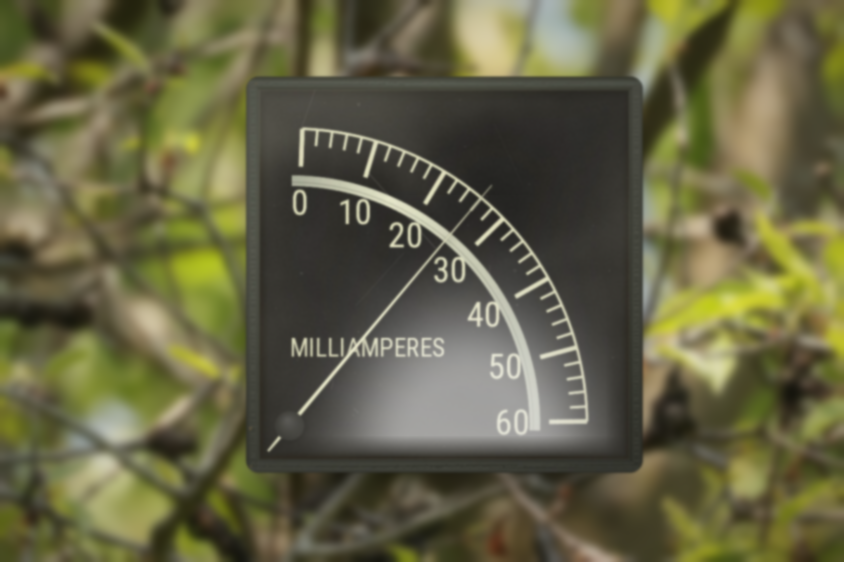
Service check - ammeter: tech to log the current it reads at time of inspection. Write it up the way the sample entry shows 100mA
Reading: 26mA
